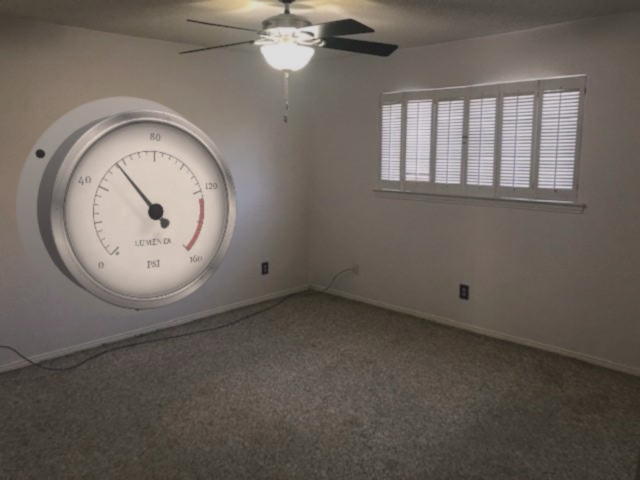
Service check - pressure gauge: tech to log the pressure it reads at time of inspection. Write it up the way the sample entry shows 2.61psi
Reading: 55psi
